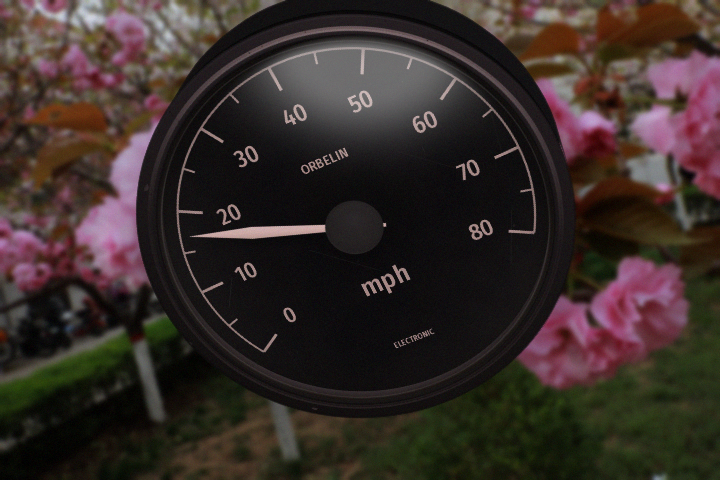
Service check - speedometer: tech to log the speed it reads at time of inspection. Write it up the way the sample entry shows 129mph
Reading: 17.5mph
